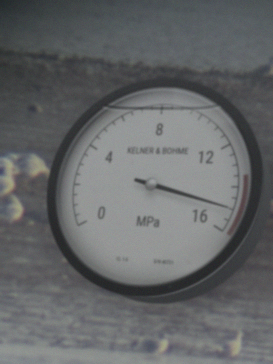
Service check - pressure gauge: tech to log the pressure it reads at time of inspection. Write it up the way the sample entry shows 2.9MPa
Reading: 15MPa
